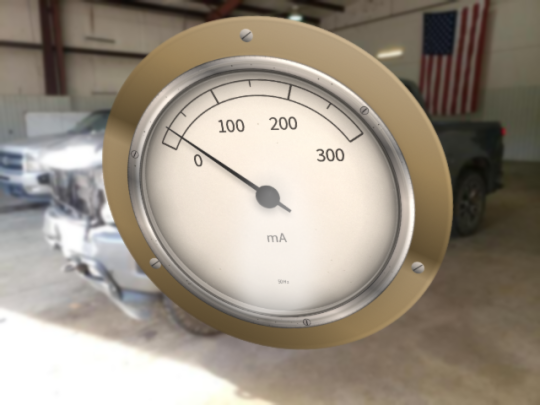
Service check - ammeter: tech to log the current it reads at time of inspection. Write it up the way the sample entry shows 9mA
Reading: 25mA
